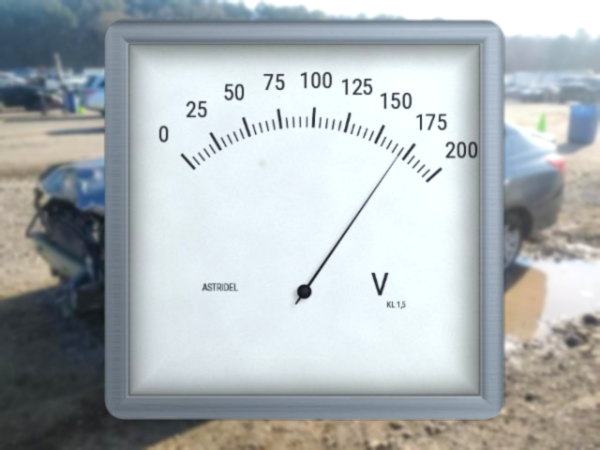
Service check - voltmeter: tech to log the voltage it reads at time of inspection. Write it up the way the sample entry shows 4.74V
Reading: 170V
